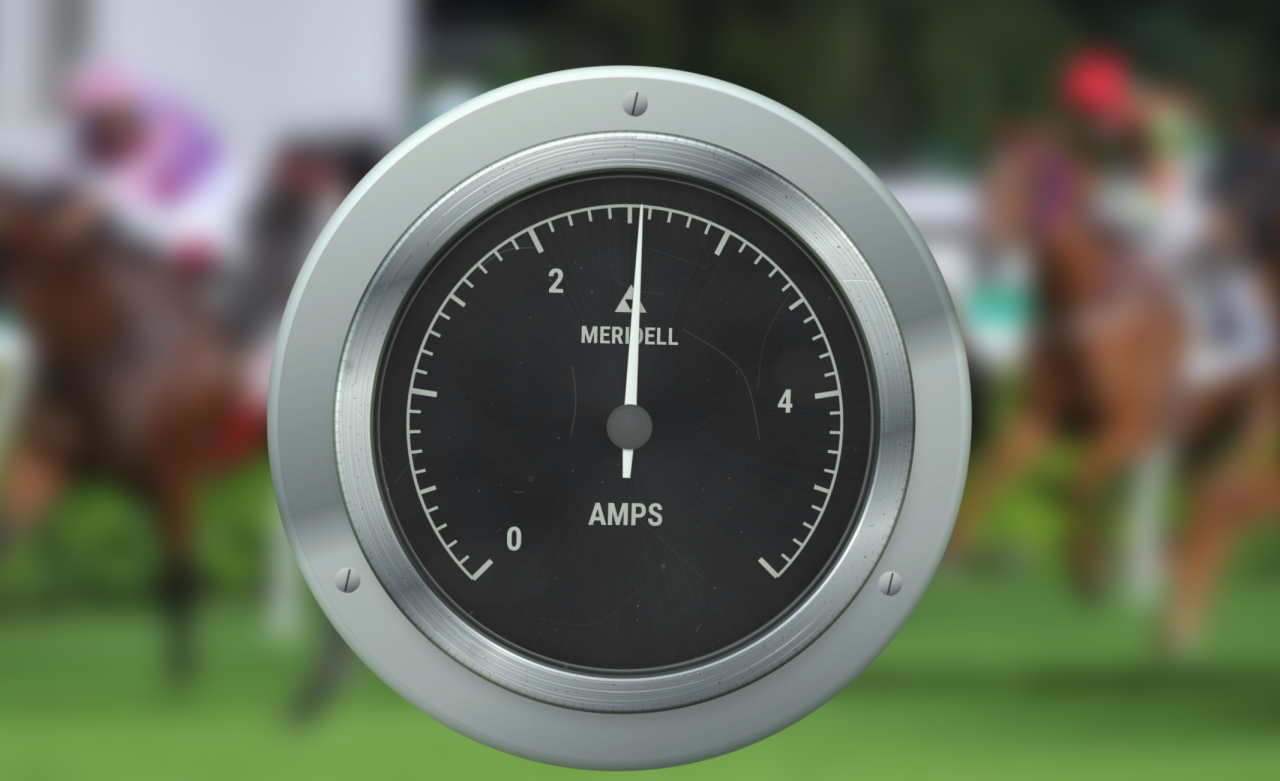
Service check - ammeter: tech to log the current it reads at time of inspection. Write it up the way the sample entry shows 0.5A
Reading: 2.55A
